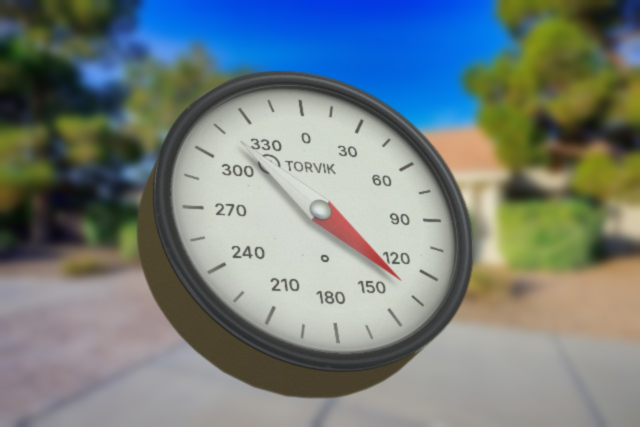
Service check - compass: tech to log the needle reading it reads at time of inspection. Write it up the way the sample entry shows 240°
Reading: 135°
